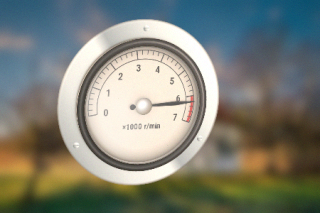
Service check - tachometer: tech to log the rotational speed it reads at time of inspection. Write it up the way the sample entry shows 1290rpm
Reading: 6200rpm
